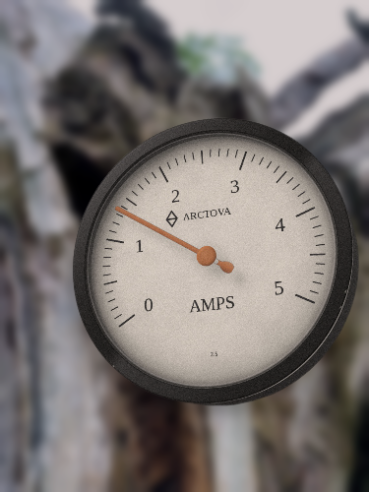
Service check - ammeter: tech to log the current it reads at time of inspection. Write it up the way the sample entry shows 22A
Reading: 1.35A
